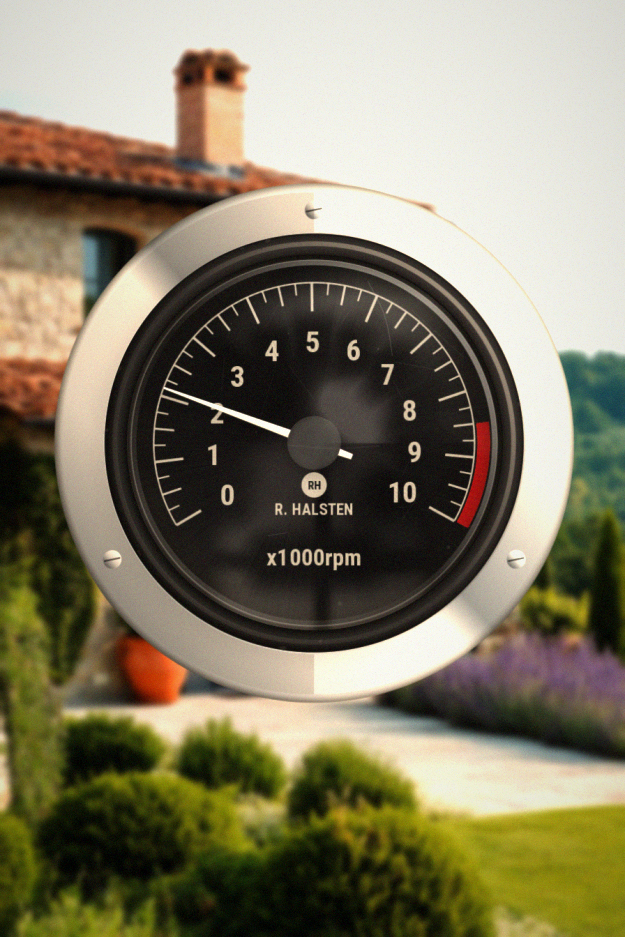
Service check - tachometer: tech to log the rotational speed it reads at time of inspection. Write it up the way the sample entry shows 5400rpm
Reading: 2125rpm
